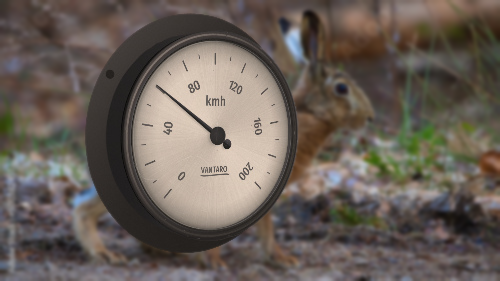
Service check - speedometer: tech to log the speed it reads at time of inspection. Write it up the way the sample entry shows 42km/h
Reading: 60km/h
